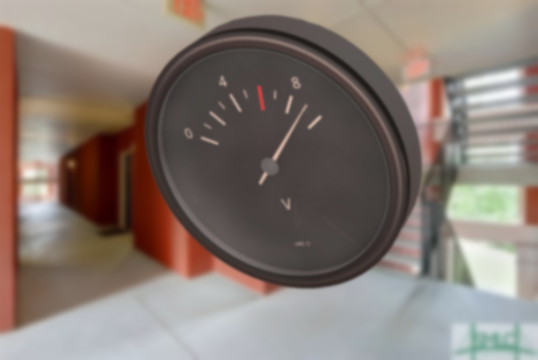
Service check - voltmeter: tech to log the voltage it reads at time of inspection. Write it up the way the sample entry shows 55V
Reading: 9V
